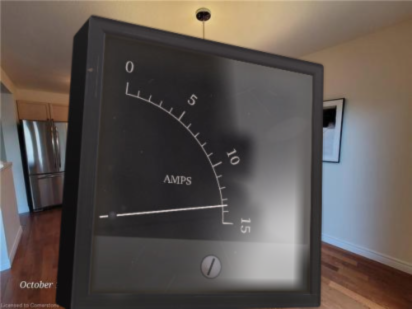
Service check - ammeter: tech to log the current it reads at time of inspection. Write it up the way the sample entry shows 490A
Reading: 13.5A
